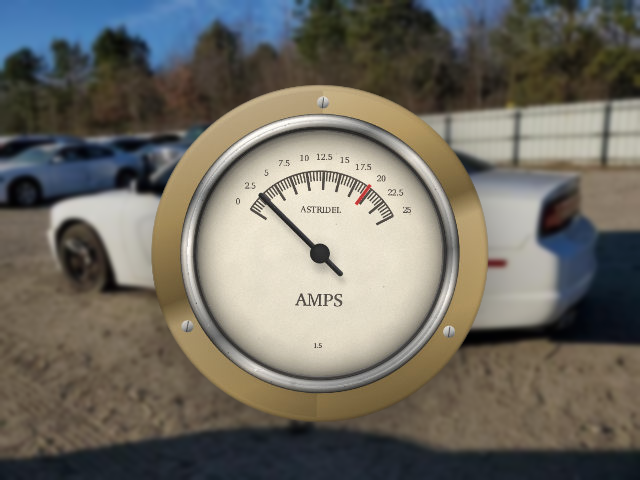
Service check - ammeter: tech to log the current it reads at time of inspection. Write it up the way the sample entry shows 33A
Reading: 2.5A
